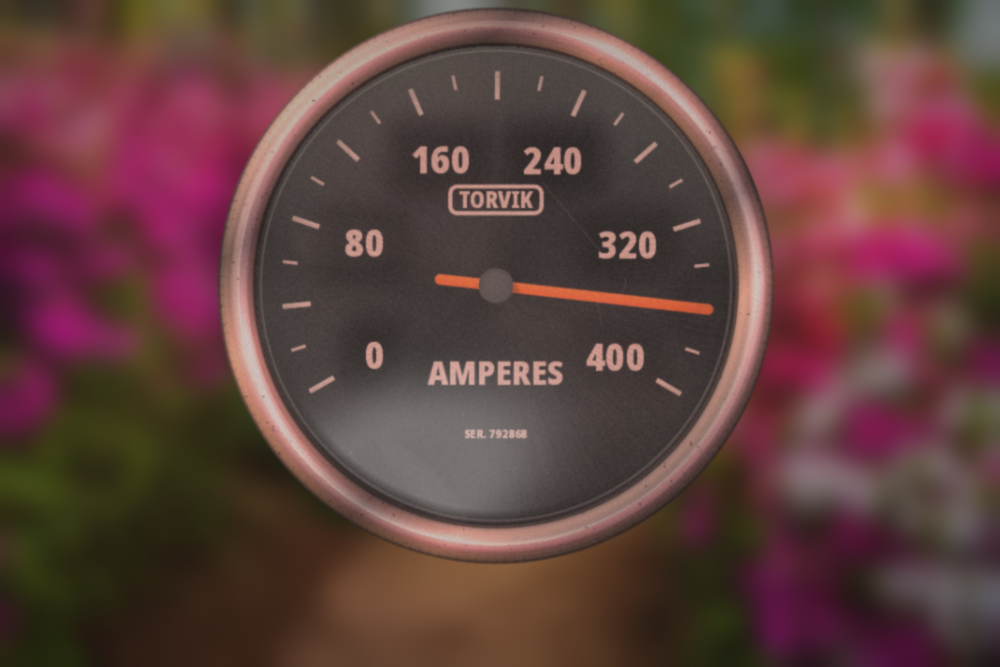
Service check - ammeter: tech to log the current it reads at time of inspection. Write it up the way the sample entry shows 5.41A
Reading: 360A
